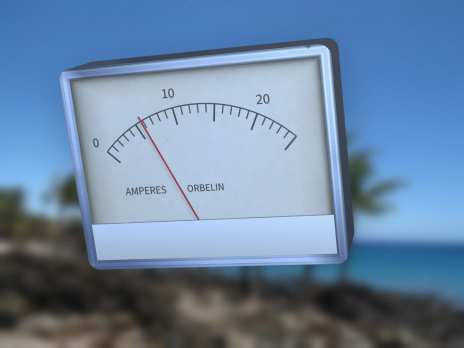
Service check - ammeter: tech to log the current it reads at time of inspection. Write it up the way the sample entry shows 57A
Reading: 6A
